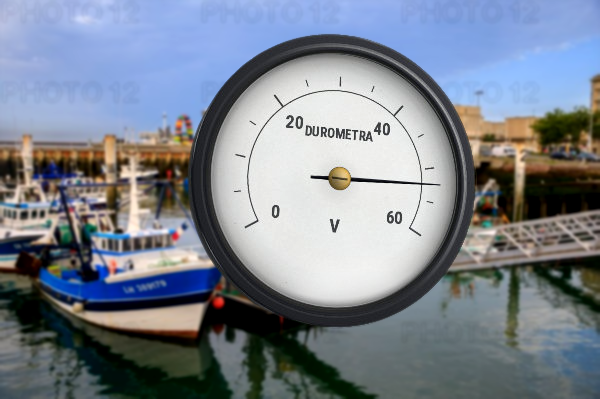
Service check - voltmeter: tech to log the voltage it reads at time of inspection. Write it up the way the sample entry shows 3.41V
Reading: 52.5V
